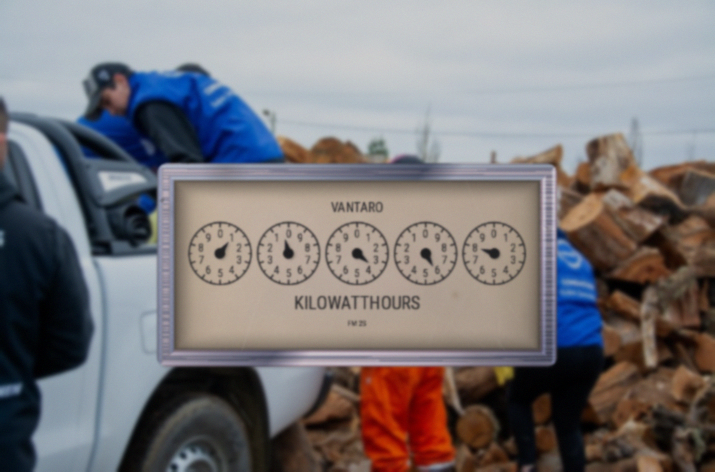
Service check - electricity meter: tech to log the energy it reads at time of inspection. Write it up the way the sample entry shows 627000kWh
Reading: 10358kWh
